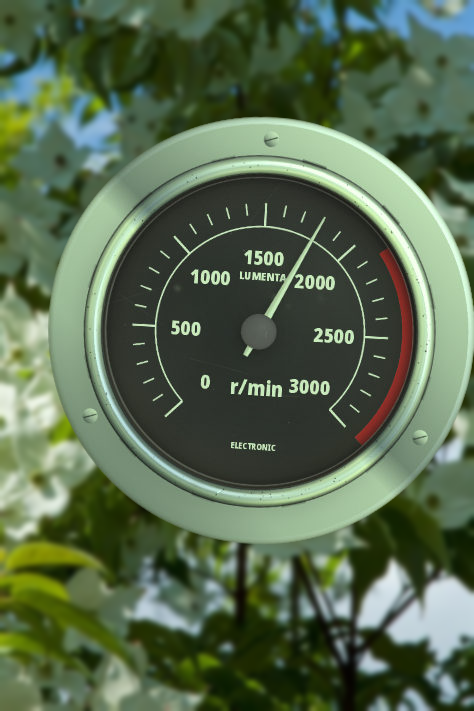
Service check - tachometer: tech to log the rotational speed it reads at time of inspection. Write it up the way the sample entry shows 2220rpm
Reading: 1800rpm
